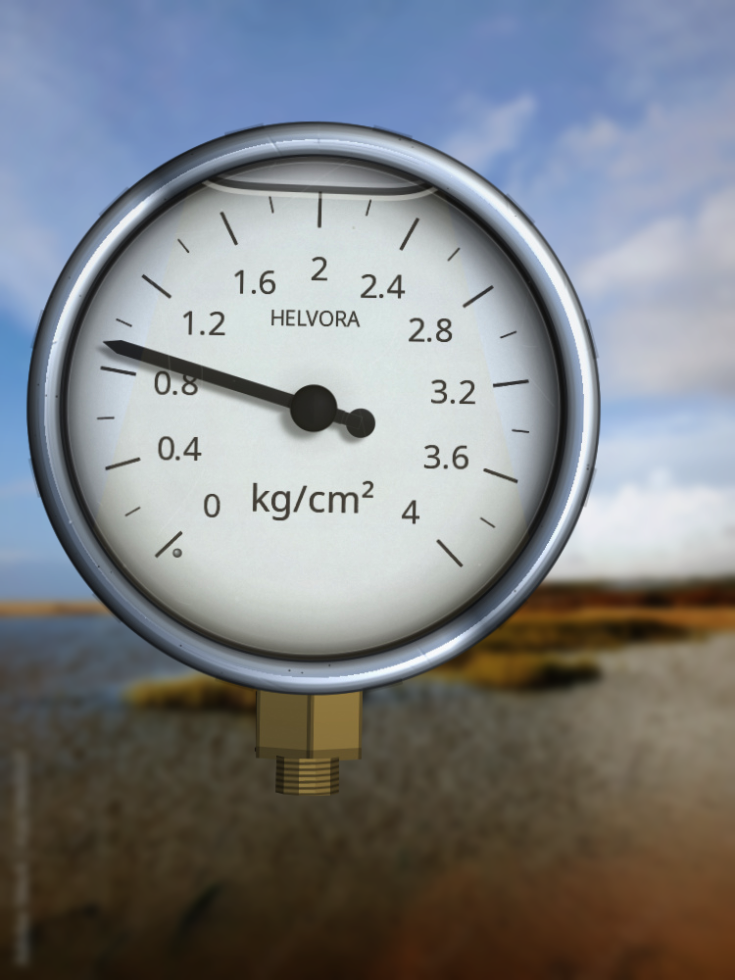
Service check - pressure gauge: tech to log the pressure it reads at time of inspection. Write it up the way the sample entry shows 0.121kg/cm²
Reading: 0.9kg/cm²
